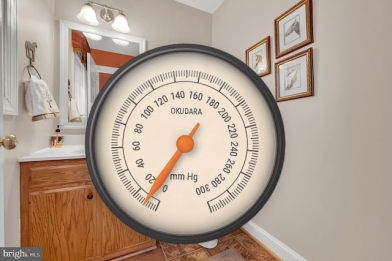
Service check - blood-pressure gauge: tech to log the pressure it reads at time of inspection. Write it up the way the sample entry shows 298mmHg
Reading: 10mmHg
